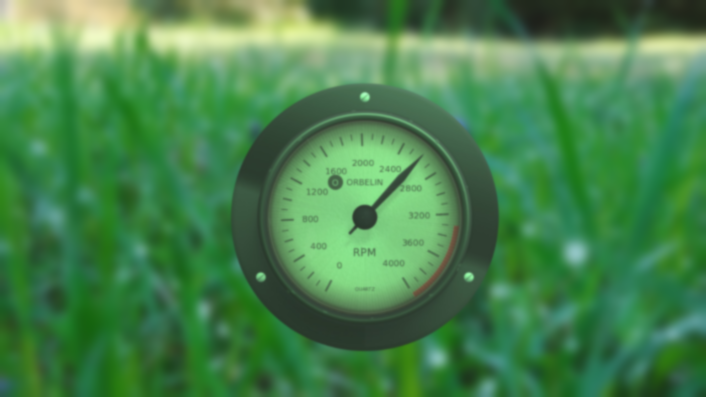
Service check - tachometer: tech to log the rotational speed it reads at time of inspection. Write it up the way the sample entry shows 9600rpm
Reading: 2600rpm
